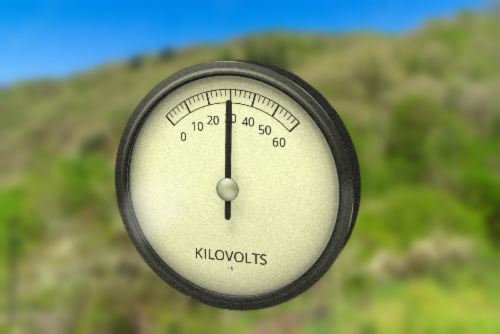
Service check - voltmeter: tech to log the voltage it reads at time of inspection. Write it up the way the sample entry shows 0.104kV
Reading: 30kV
